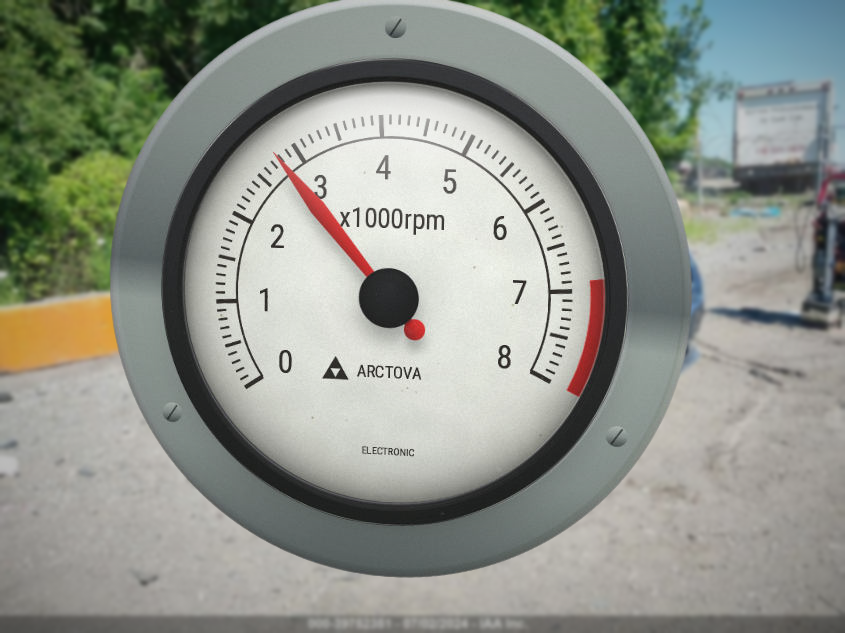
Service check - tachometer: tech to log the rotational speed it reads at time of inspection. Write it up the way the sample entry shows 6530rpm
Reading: 2800rpm
